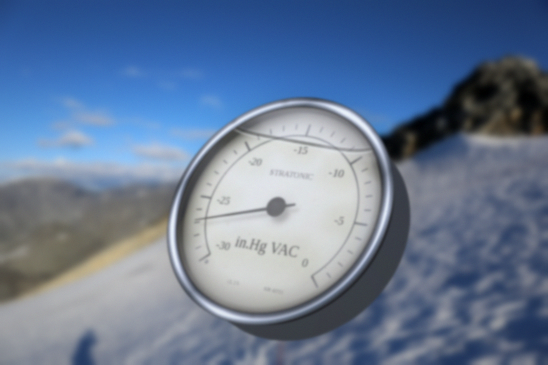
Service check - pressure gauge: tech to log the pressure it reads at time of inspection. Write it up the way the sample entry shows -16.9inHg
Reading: -27inHg
